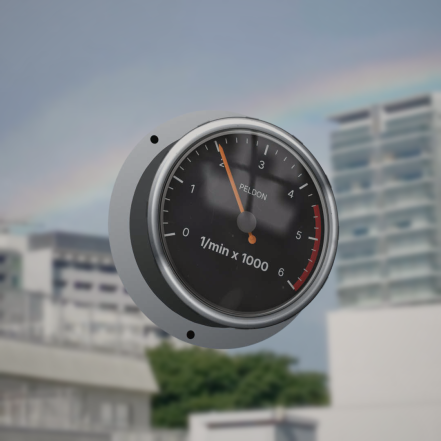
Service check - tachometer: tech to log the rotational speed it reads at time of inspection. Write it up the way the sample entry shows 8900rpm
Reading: 2000rpm
